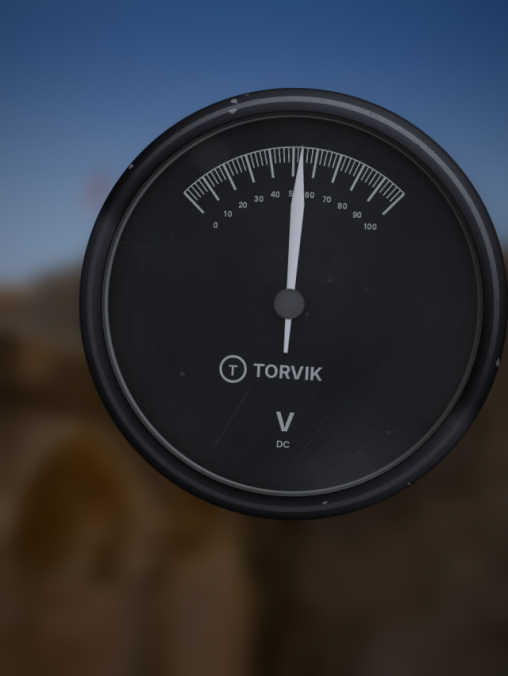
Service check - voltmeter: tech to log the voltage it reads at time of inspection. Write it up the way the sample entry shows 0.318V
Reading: 54V
